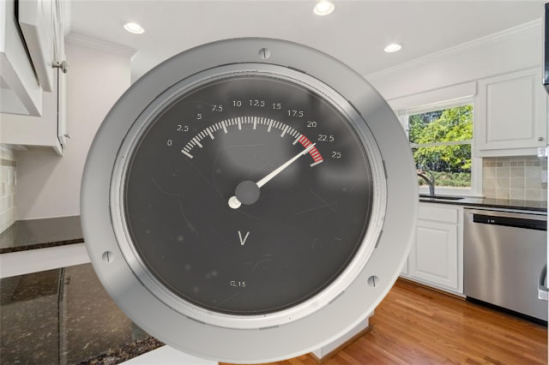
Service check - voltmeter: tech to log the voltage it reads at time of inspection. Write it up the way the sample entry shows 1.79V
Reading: 22.5V
